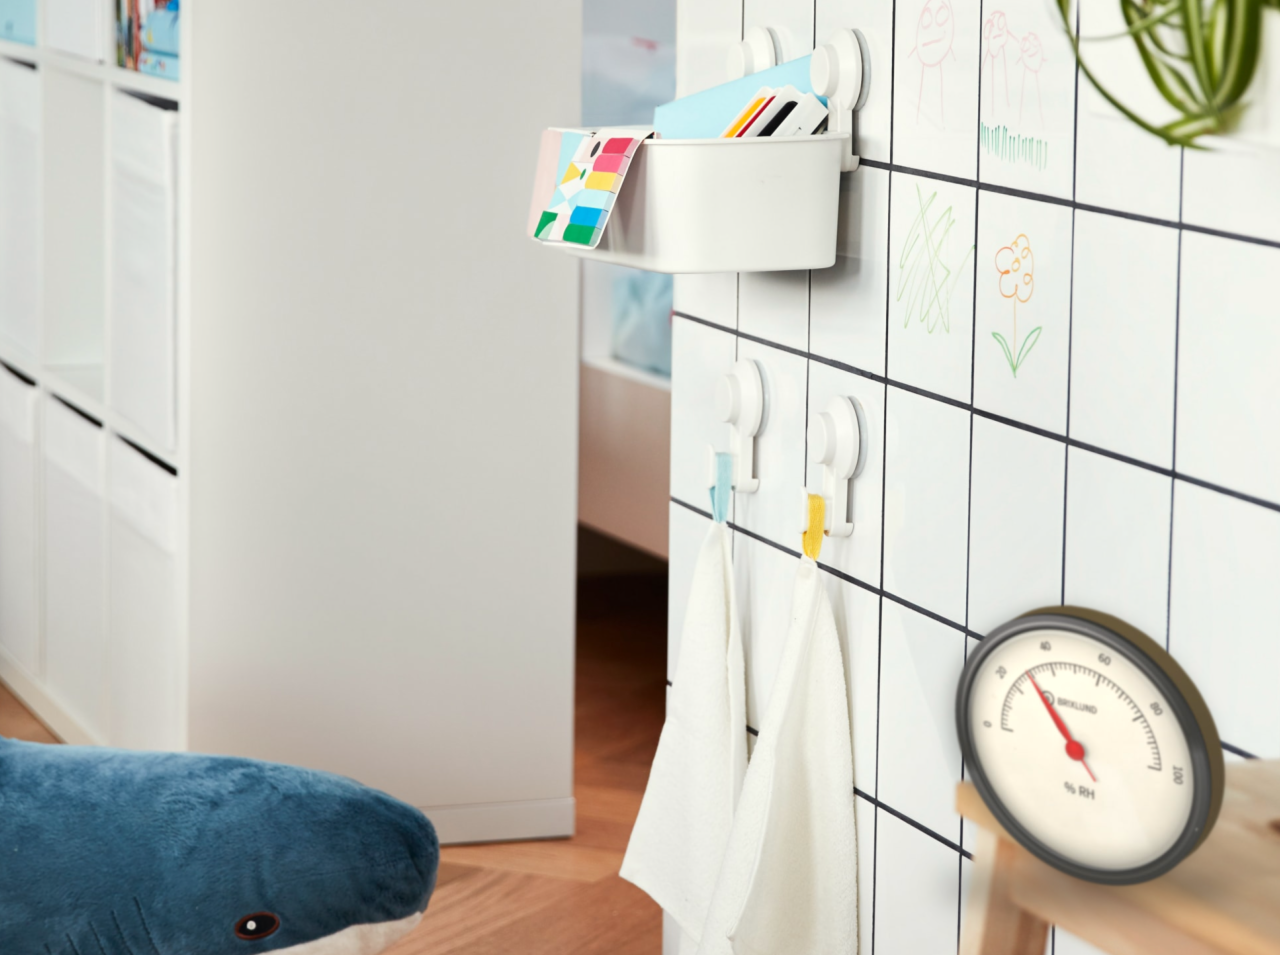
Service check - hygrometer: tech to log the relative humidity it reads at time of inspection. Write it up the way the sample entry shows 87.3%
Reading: 30%
